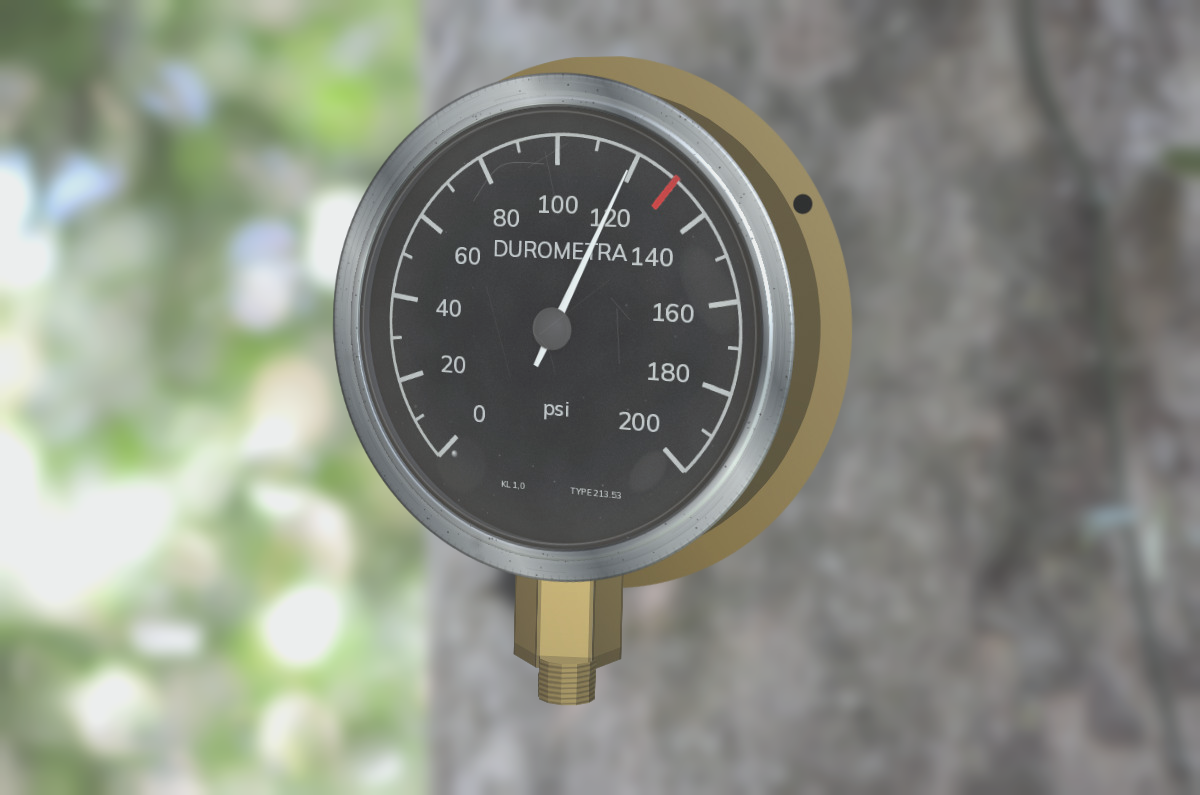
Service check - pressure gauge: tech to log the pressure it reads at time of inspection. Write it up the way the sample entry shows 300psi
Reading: 120psi
